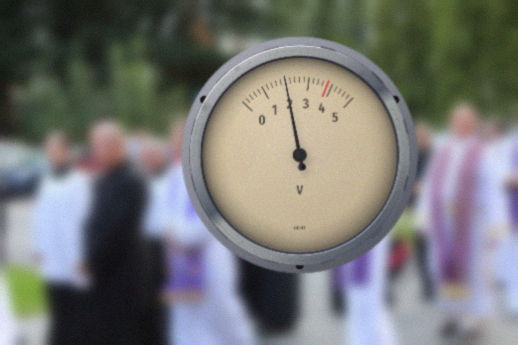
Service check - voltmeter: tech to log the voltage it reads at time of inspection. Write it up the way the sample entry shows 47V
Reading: 2V
